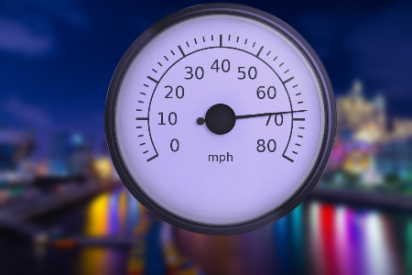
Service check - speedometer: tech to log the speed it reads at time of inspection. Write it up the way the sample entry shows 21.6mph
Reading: 68mph
